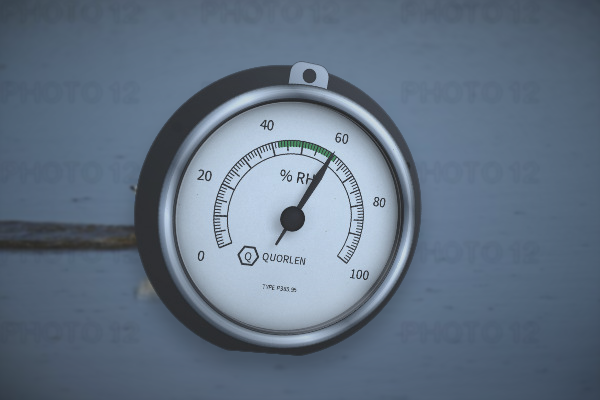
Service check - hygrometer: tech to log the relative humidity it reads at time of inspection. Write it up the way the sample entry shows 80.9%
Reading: 60%
